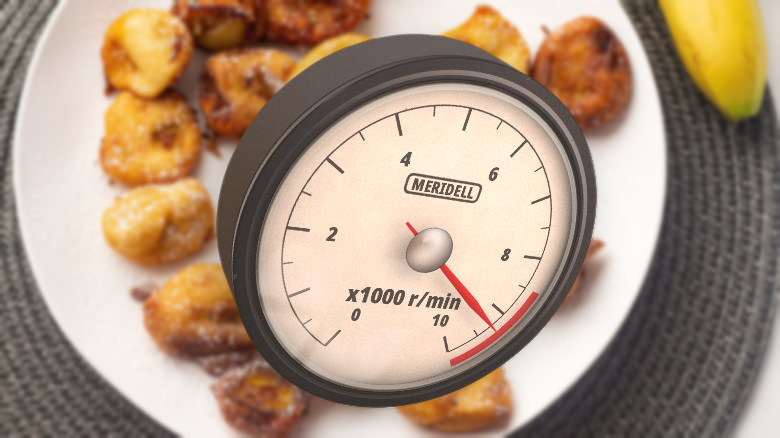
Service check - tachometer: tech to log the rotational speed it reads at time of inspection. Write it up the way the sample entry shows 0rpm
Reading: 9250rpm
